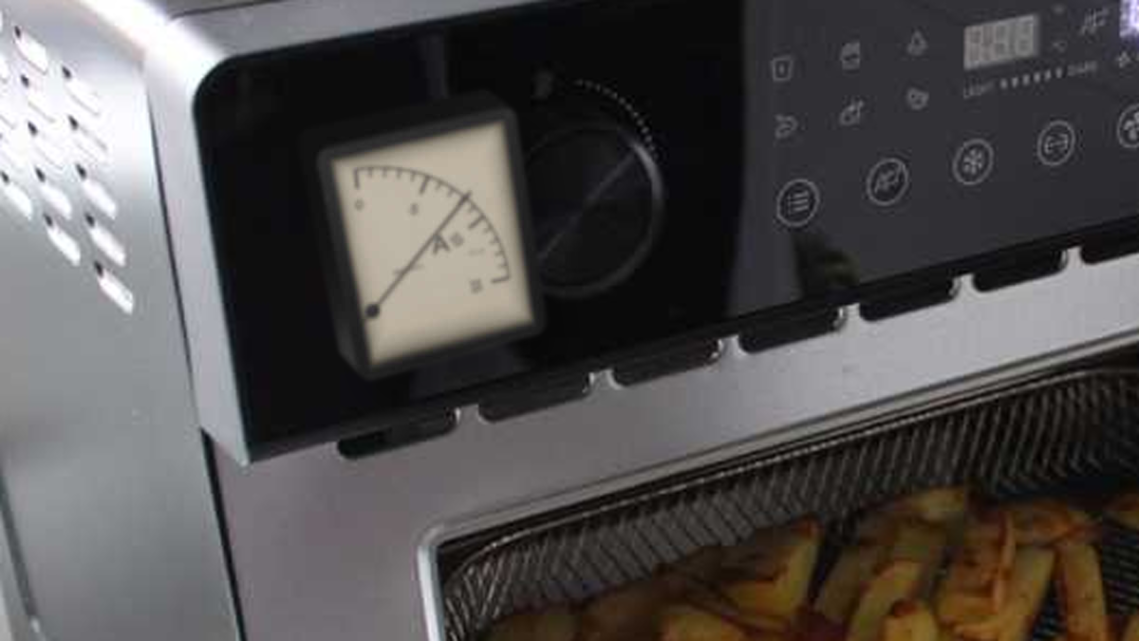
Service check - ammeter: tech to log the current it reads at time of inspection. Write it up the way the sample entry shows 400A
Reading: 8A
